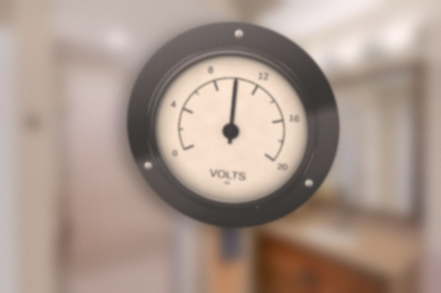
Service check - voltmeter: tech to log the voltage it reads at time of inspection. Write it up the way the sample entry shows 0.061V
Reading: 10V
